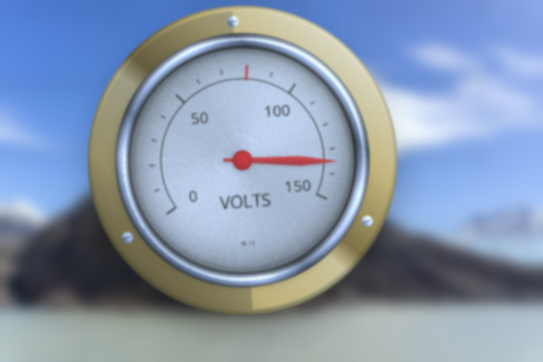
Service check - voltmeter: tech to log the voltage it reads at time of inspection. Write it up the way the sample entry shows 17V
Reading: 135V
